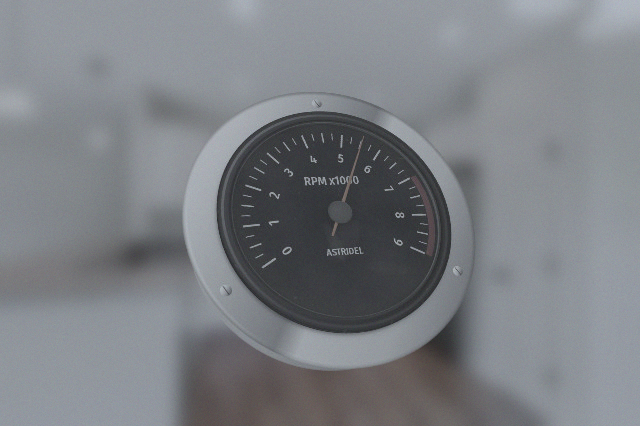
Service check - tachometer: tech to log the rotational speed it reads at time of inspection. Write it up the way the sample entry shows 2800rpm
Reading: 5500rpm
